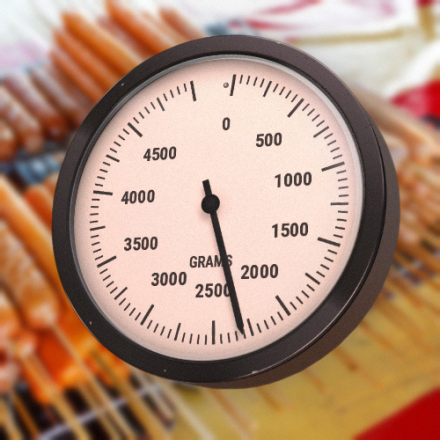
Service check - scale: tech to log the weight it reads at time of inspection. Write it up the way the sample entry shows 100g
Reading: 2300g
